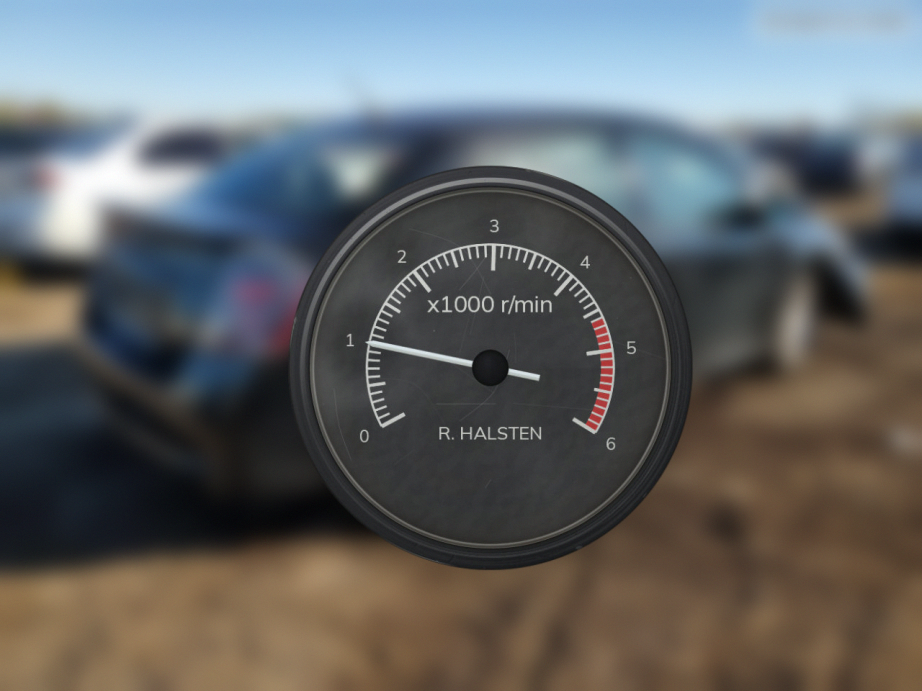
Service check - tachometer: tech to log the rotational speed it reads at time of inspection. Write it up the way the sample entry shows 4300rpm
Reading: 1000rpm
